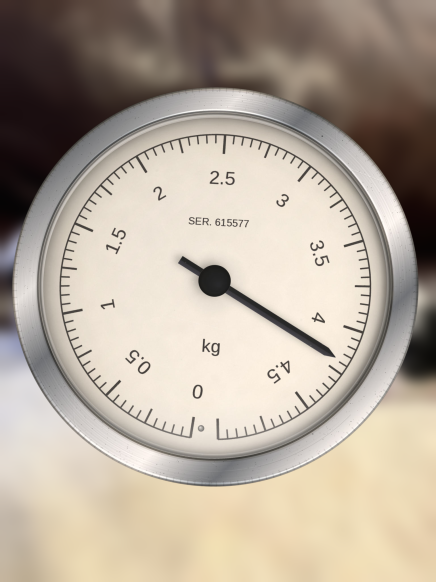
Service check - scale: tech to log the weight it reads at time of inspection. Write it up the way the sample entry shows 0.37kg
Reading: 4.2kg
